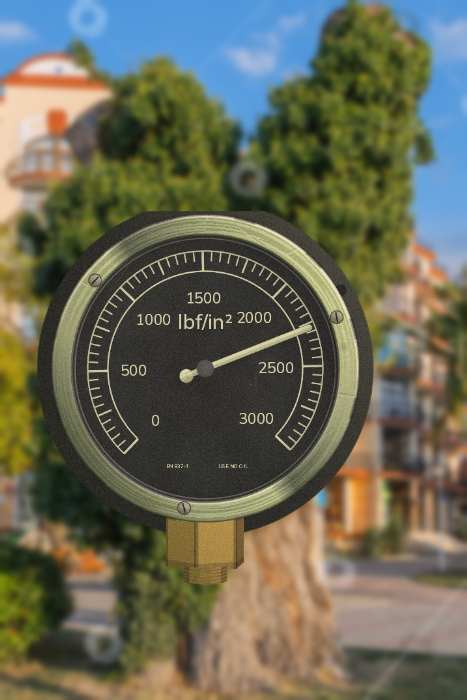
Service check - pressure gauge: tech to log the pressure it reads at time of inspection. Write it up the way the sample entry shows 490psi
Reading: 2275psi
